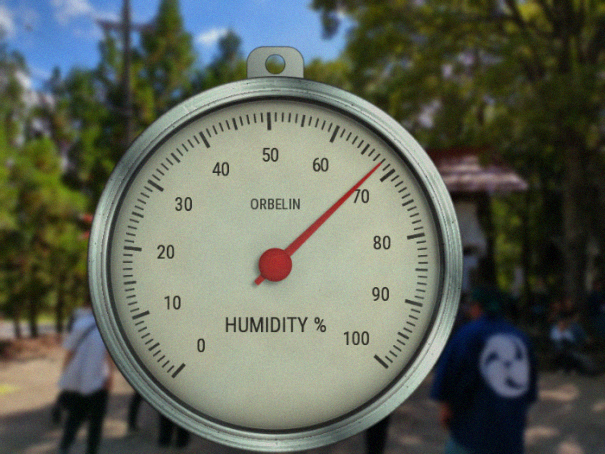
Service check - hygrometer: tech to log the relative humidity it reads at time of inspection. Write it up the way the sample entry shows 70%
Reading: 68%
